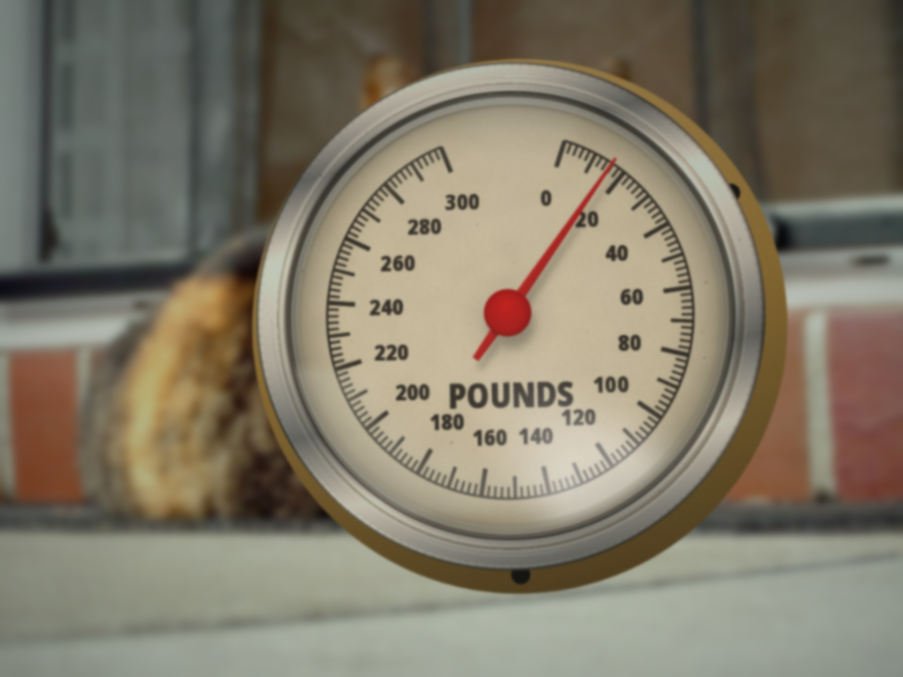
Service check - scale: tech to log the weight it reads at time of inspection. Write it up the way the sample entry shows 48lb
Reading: 16lb
